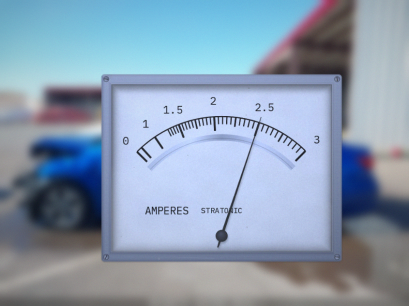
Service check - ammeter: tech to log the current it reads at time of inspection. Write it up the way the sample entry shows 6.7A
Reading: 2.5A
